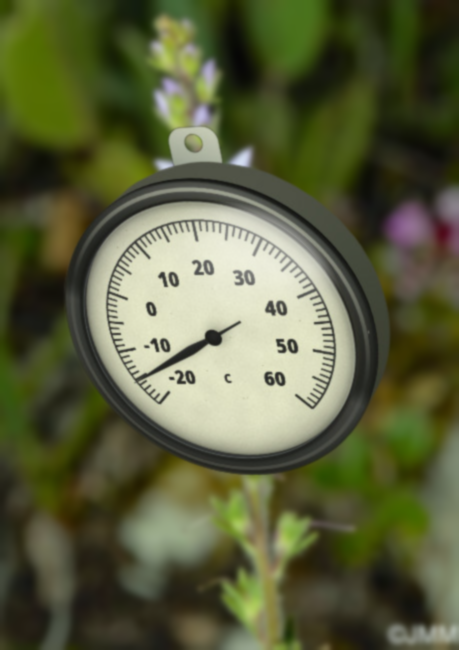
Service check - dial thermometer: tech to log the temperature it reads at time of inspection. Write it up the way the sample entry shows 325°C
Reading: -15°C
